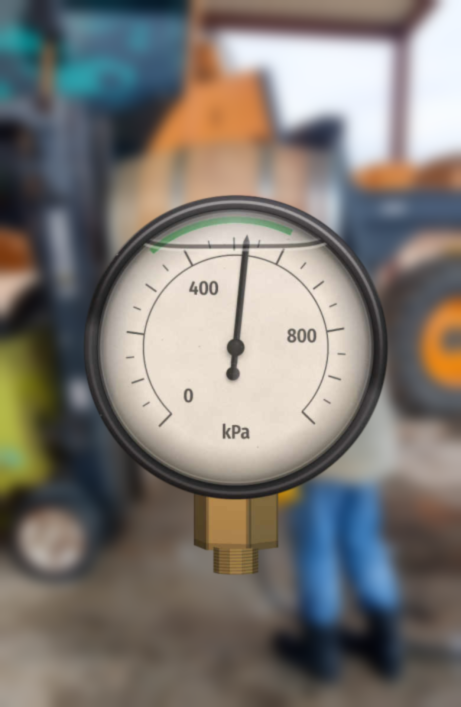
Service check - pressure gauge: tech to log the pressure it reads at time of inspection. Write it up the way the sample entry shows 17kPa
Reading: 525kPa
